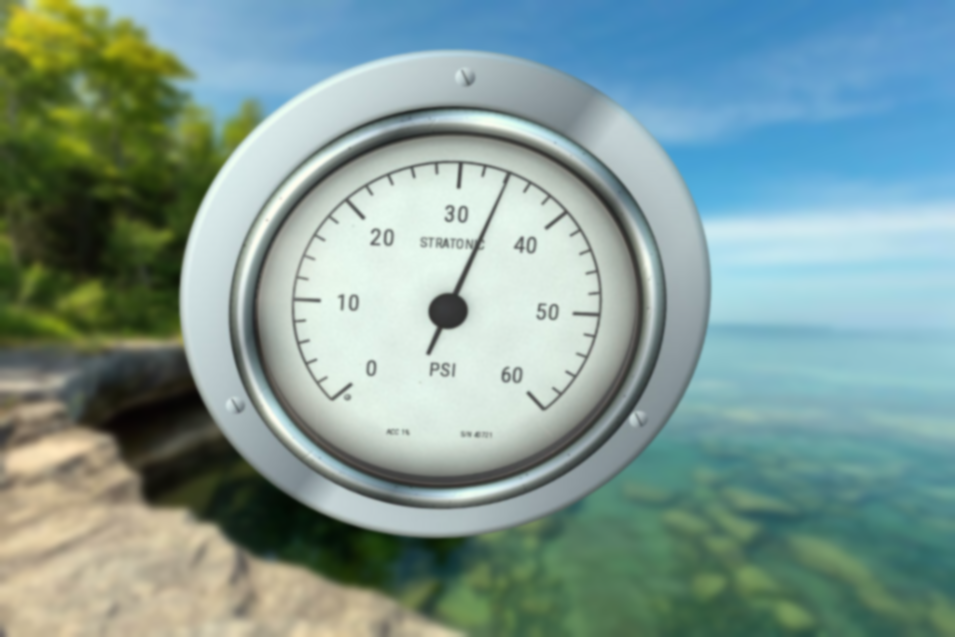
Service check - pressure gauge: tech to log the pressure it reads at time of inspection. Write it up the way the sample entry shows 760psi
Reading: 34psi
